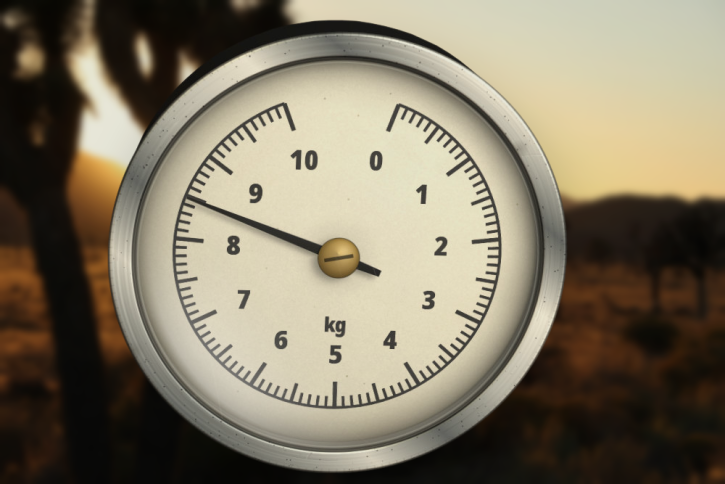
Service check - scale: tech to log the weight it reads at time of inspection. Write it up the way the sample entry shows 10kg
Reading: 8.5kg
